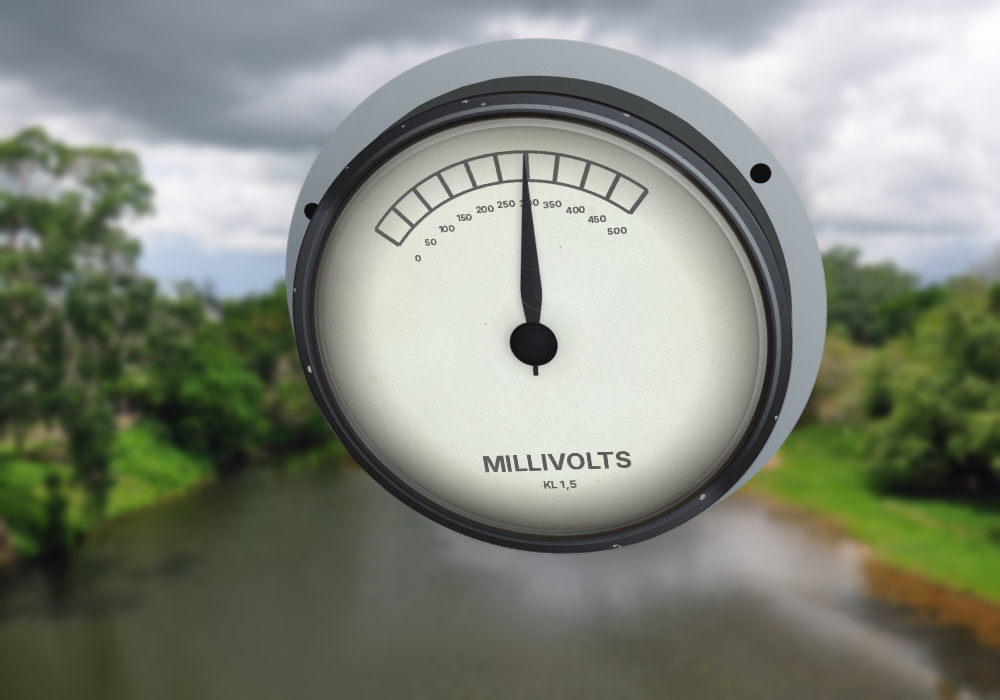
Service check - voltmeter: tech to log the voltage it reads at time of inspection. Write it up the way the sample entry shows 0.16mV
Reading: 300mV
